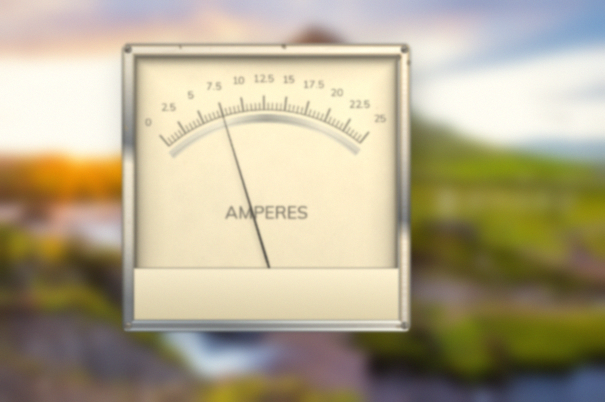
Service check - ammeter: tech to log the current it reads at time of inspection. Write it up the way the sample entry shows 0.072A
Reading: 7.5A
